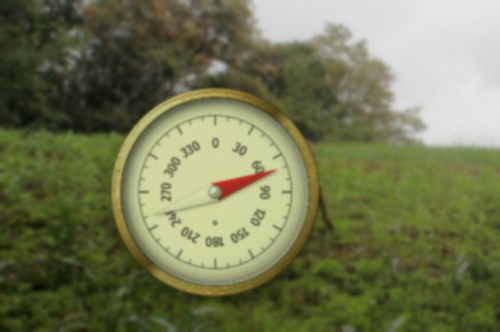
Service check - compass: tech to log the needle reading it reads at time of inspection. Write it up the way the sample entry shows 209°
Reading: 70°
